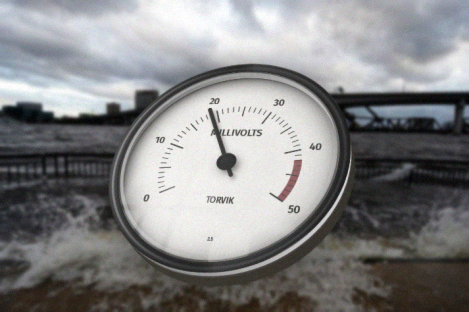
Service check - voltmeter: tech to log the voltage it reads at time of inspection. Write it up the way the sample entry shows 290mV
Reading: 19mV
